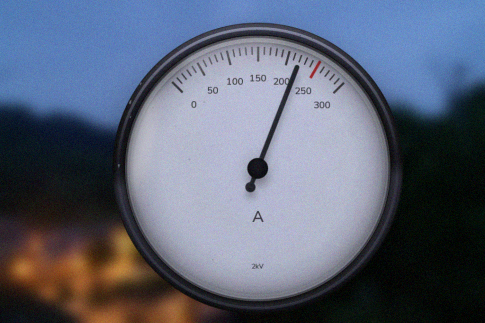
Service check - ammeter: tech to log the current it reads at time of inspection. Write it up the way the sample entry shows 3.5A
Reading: 220A
